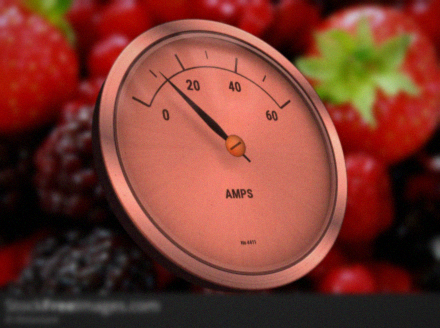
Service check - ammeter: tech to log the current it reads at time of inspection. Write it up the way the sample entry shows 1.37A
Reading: 10A
